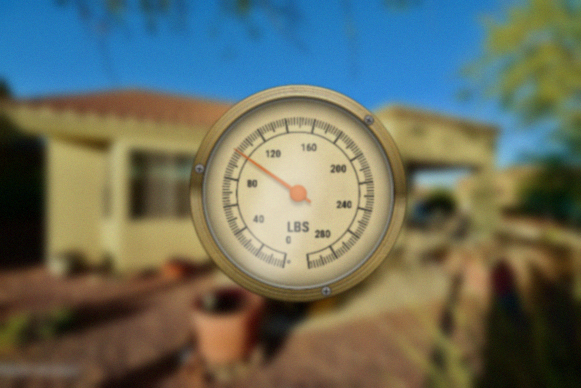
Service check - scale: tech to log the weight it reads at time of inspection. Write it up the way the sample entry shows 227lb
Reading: 100lb
